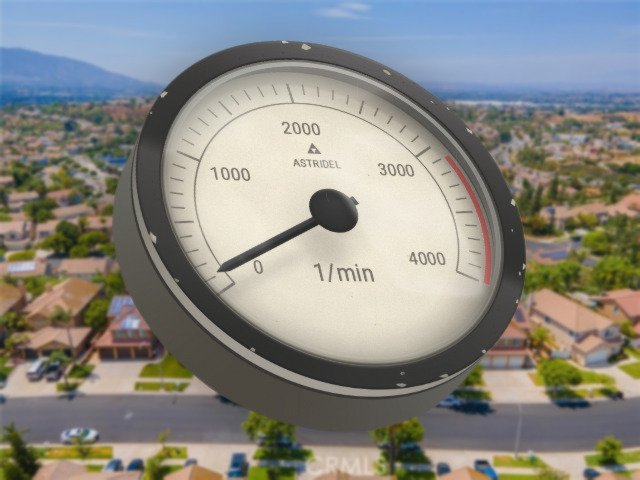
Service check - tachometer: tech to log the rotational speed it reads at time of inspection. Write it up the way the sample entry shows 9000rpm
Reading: 100rpm
